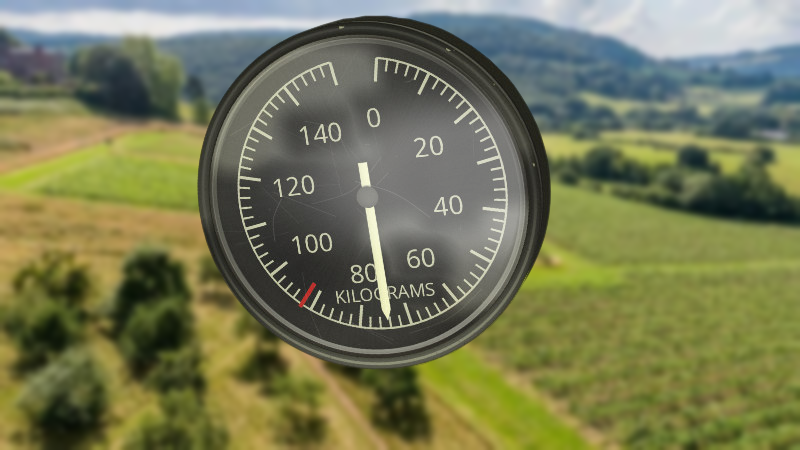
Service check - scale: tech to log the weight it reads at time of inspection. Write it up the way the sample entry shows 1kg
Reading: 74kg
